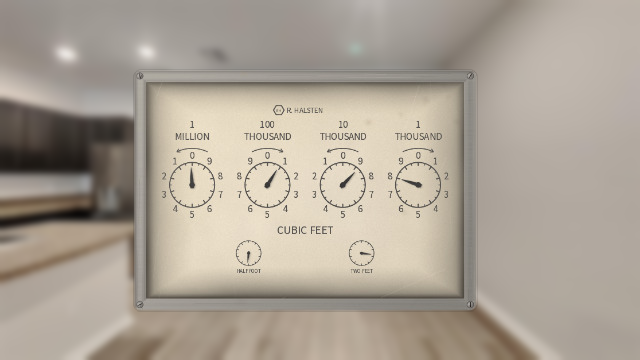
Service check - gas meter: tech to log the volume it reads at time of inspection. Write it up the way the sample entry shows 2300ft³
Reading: 8800ft³
